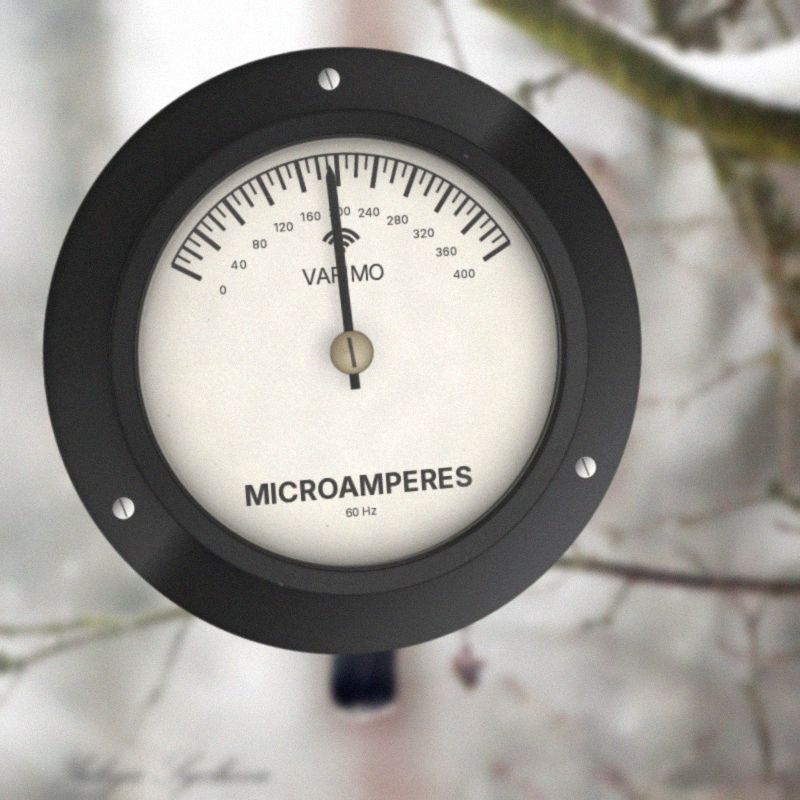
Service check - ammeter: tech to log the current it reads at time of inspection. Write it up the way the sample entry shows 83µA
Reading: 190µA
